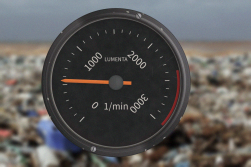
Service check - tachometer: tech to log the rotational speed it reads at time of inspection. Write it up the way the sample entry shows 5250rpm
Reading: 550rpm
